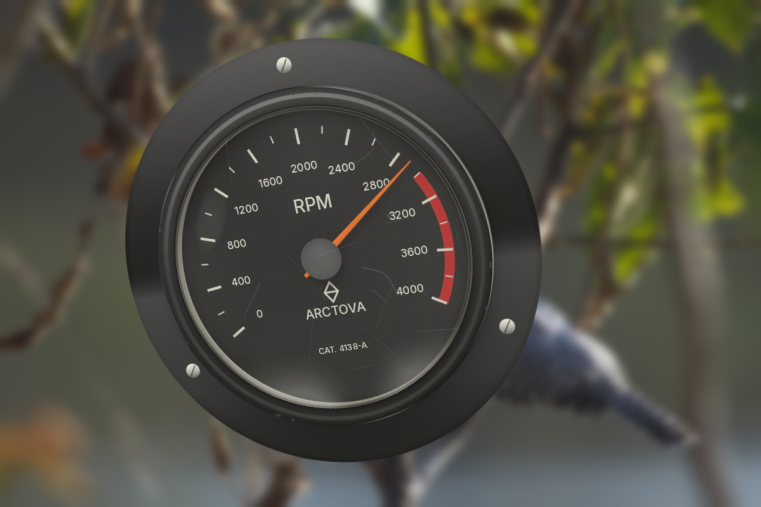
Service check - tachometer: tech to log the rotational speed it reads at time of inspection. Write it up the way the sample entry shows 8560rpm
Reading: 2900rpm
